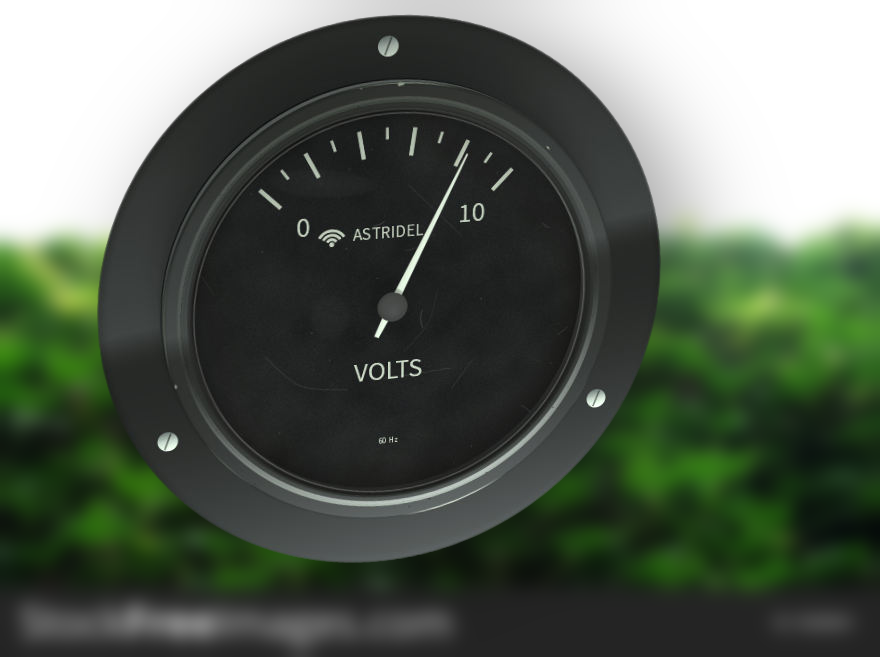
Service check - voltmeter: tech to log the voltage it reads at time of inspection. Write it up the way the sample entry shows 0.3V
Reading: 8V
